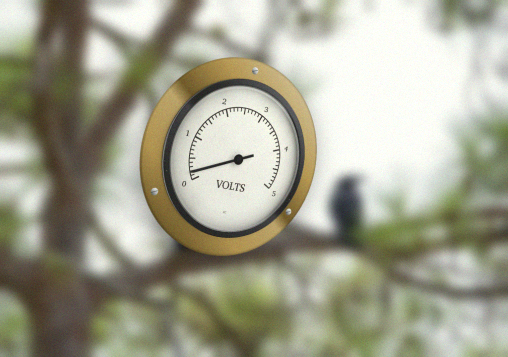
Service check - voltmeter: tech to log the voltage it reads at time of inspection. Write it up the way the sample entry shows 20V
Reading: 0.2V
